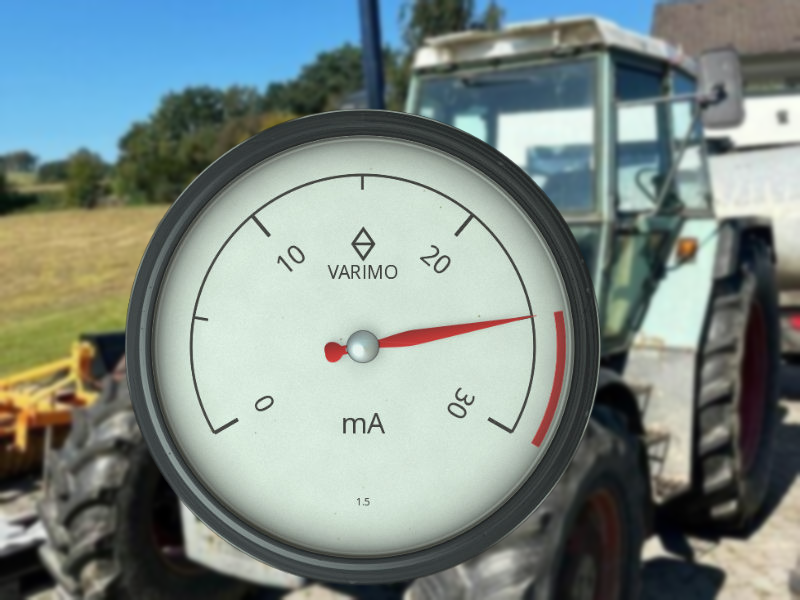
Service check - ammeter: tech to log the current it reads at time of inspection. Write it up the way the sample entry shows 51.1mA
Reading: 25mA
